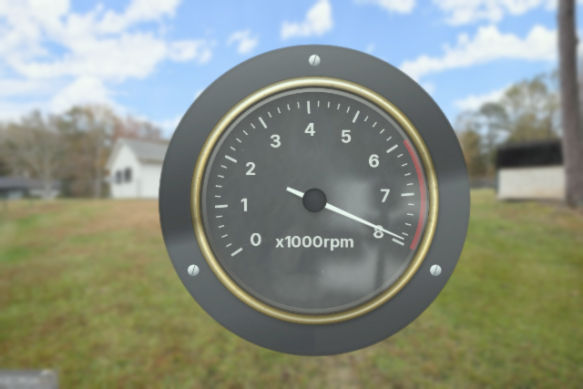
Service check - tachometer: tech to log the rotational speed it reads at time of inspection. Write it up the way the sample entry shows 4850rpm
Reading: 7900rpm
